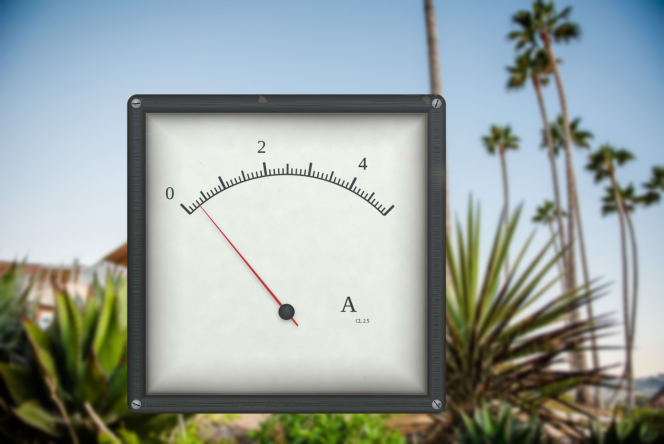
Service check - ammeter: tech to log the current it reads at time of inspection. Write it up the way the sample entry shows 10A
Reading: 0.3A
